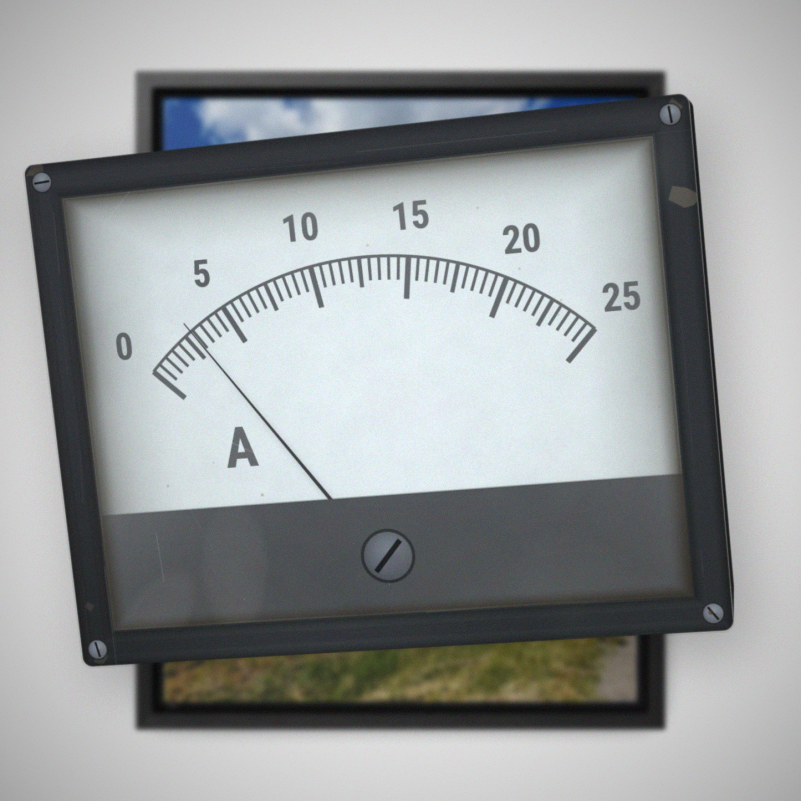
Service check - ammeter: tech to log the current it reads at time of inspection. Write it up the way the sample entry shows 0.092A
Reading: 3A
